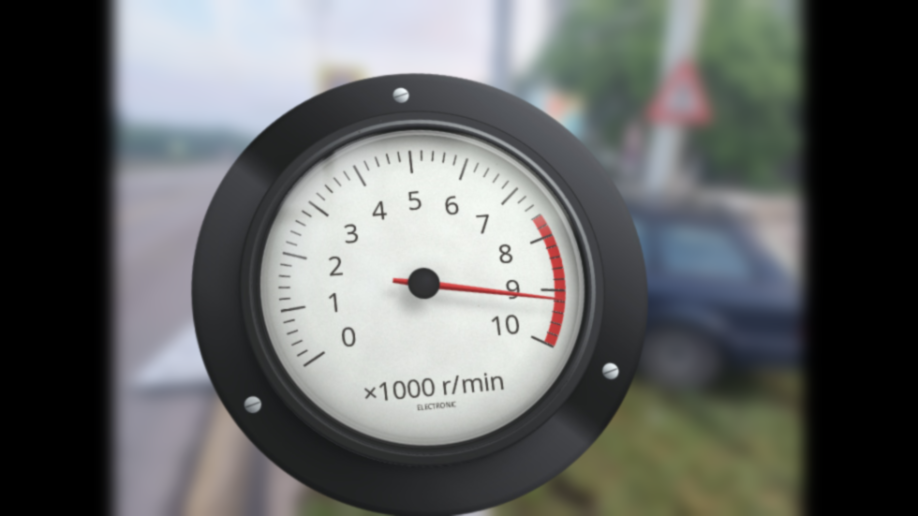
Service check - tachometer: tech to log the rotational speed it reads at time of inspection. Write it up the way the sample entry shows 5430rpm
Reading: 9200rpm
